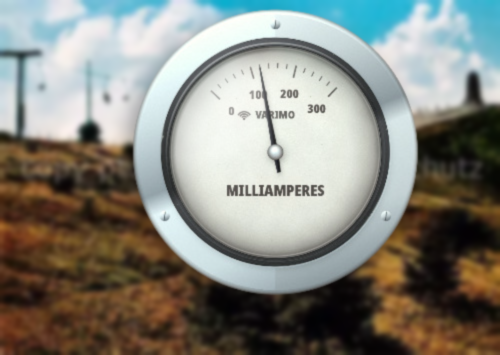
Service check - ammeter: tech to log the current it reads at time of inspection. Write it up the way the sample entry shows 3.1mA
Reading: 120mA
